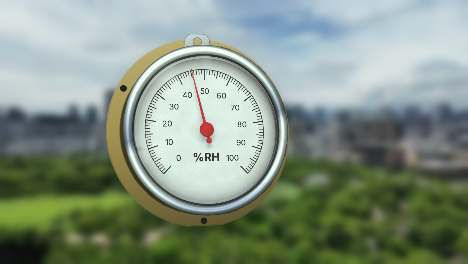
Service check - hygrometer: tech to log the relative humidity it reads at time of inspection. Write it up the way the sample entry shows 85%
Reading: 45%
